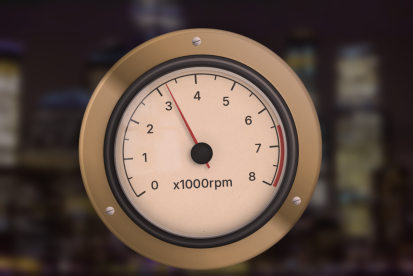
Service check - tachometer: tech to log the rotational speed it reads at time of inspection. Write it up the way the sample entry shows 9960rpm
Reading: 3250rpm
